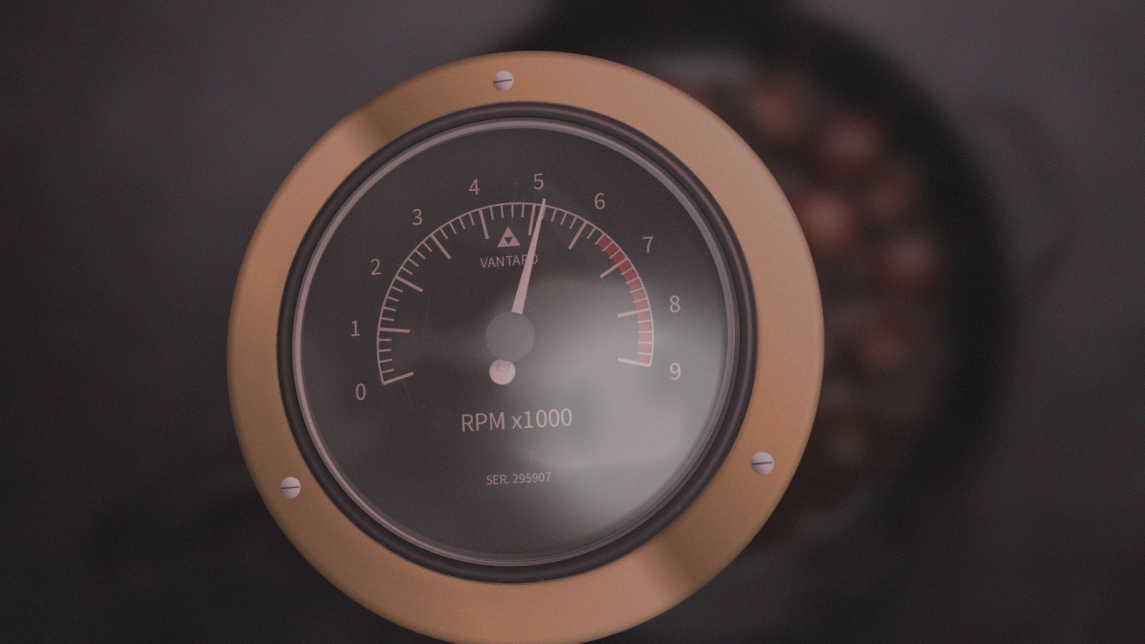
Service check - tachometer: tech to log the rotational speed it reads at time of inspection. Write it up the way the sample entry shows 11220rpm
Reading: 5200rpm
